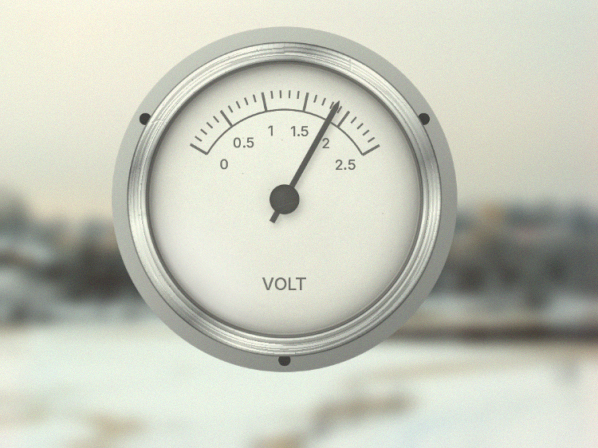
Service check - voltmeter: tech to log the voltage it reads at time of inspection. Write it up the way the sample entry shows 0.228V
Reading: 1.85V
